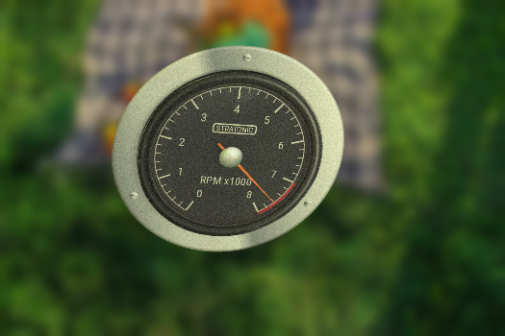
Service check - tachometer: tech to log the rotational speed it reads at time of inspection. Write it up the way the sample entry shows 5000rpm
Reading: 7600rpm
